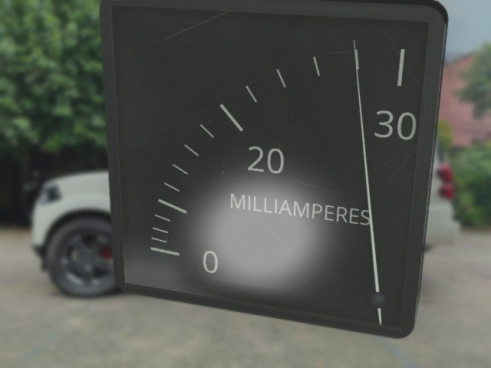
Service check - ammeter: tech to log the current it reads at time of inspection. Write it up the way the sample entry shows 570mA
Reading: 28mA
